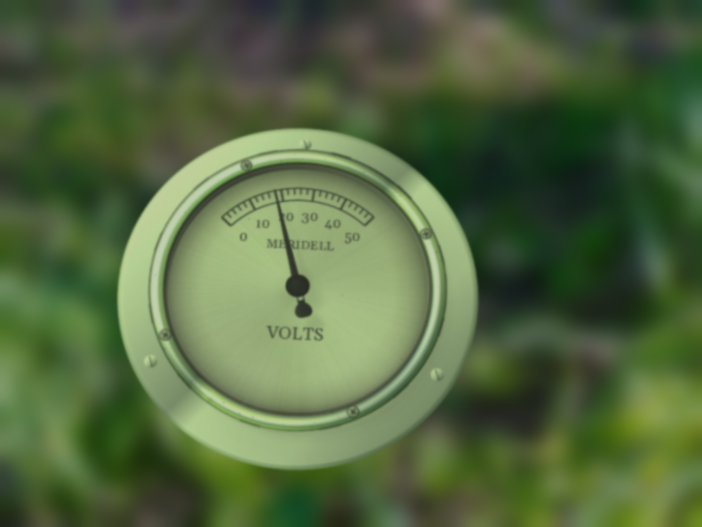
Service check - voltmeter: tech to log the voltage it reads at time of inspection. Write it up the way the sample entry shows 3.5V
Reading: 18V
